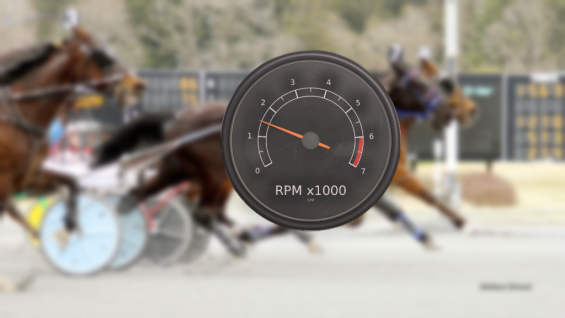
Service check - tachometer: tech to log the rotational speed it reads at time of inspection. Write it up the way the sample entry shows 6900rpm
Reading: 1500rpm
